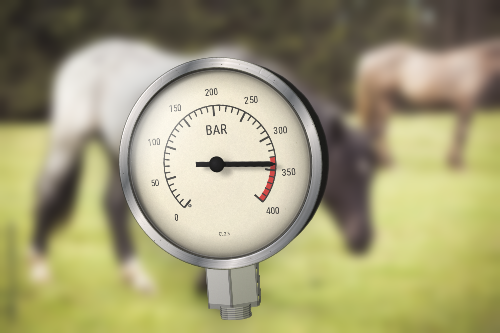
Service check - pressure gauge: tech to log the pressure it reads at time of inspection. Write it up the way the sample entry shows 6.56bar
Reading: 340bar
